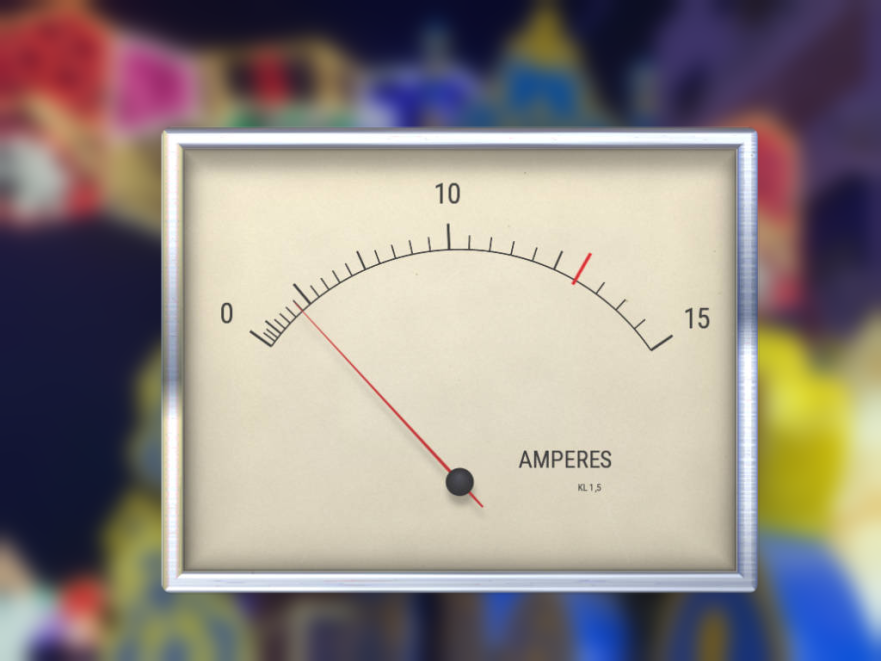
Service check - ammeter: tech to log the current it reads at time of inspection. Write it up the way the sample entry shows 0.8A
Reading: 4.5A
